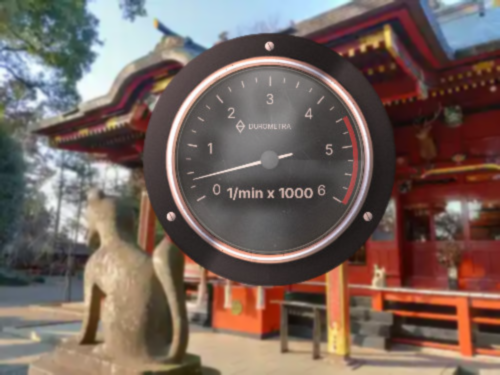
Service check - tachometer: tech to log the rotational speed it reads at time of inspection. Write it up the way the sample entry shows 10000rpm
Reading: 375rpm
